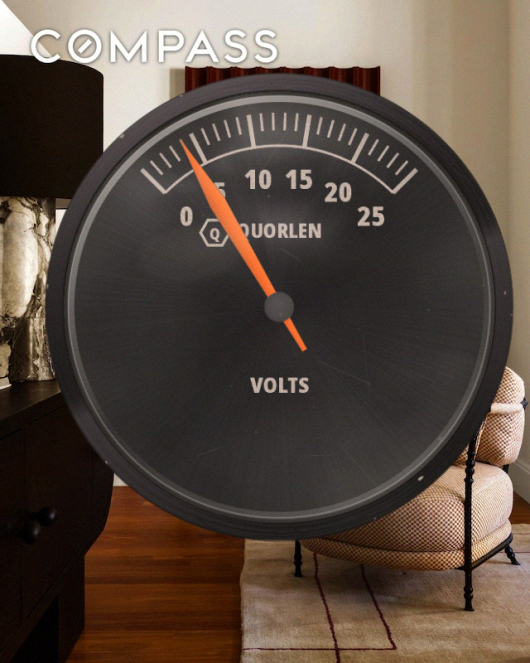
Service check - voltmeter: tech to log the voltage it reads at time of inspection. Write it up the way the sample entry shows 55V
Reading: 4V
